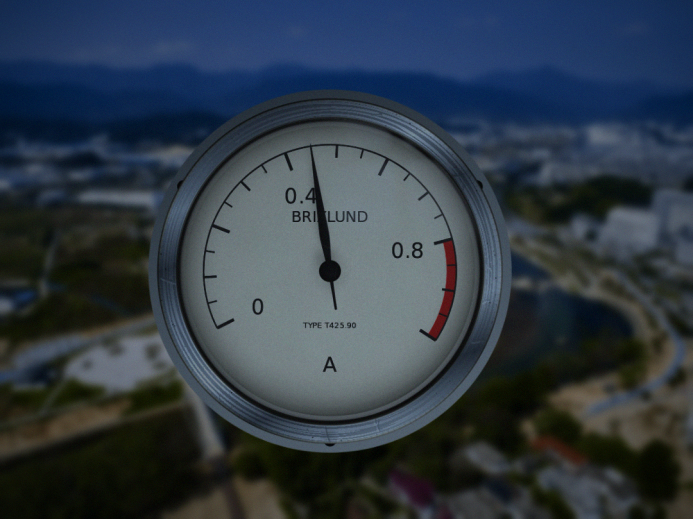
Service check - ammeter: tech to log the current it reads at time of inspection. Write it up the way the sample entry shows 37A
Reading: 0.45A
